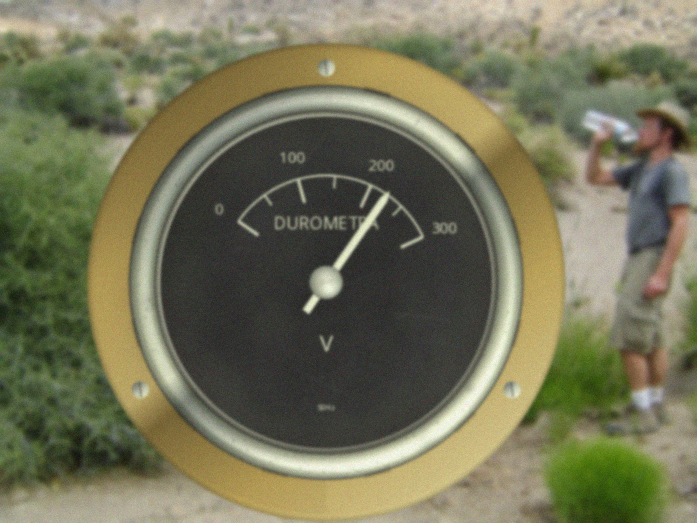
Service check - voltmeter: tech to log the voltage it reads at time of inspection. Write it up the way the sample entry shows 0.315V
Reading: 225V
